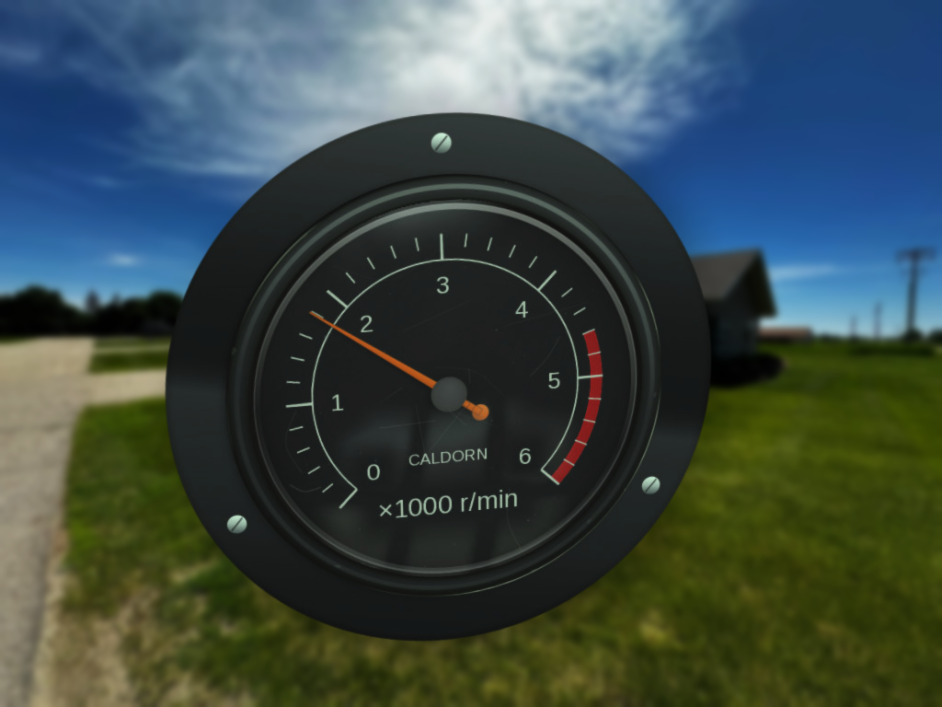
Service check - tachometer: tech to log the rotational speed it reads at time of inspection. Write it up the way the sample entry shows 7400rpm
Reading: 1800rpm
